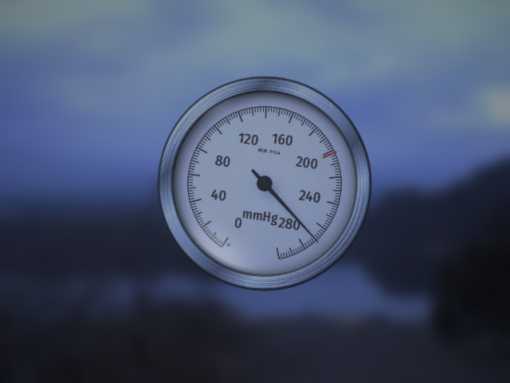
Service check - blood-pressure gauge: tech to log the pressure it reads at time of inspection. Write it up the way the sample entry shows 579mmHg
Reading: 270mmHg
